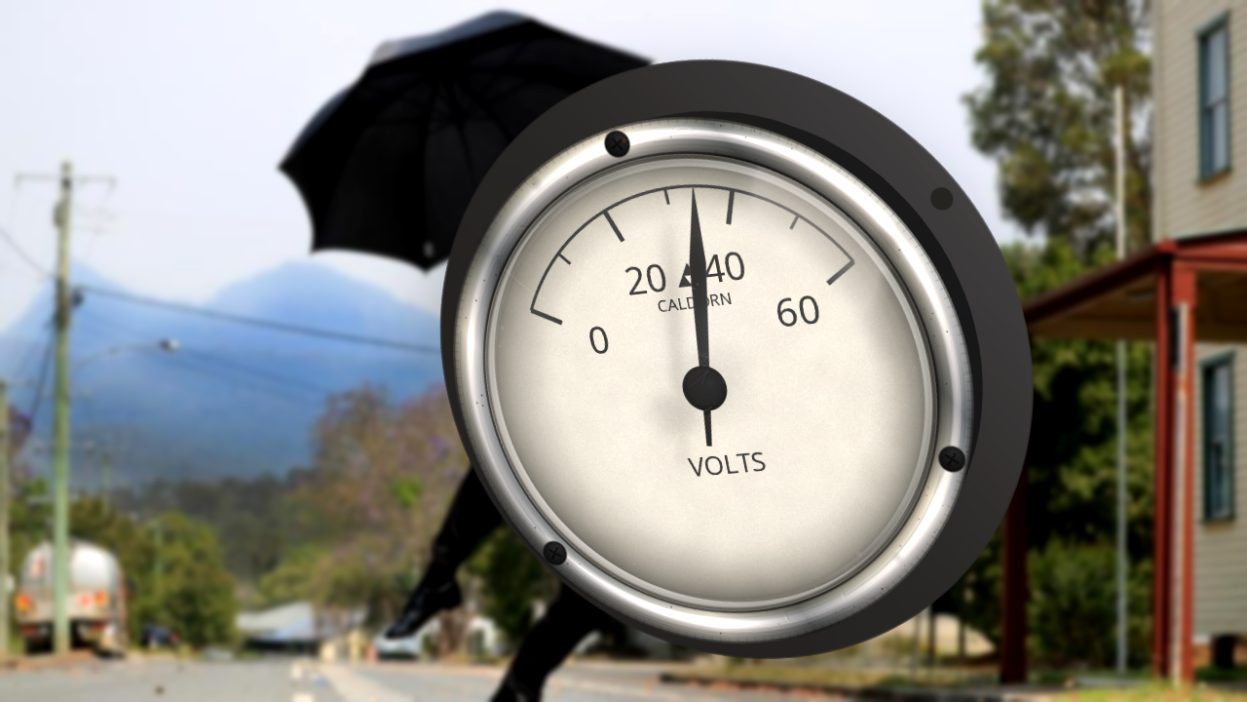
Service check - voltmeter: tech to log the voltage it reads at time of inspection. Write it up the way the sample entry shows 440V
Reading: 35V
